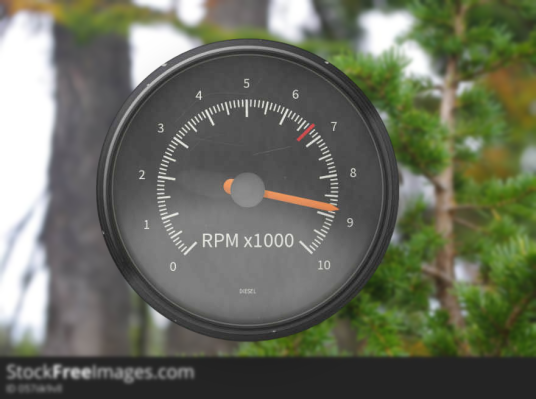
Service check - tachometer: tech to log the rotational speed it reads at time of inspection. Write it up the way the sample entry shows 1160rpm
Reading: 8800rpm
